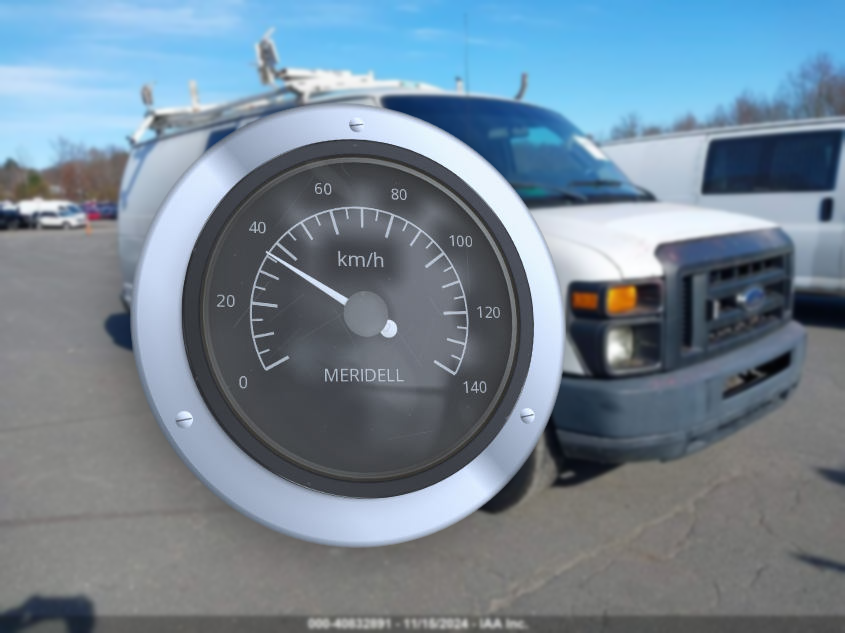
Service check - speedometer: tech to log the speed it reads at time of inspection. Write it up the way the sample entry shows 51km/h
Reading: 35km/h
